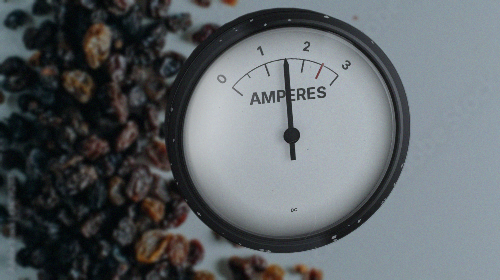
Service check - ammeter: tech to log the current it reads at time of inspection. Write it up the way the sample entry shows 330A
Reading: 1.5A
